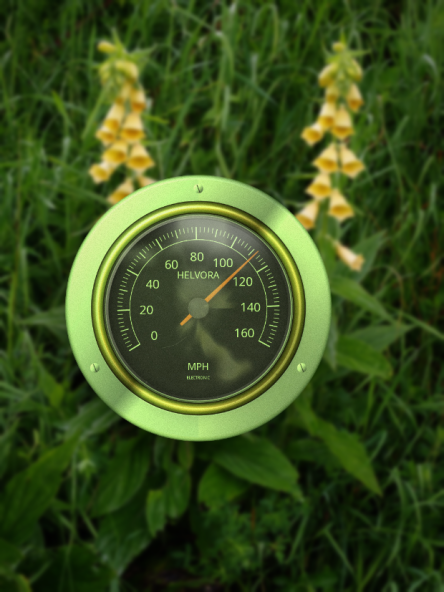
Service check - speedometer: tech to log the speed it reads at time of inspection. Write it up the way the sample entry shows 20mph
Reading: 112mph
